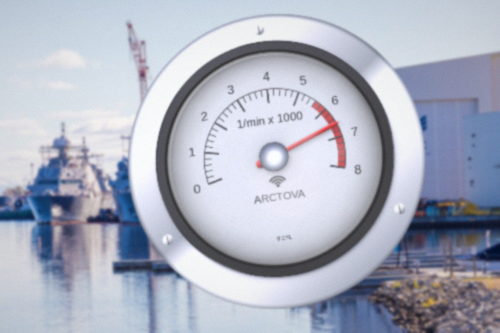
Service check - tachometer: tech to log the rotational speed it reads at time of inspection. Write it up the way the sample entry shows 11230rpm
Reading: 6600rpm
